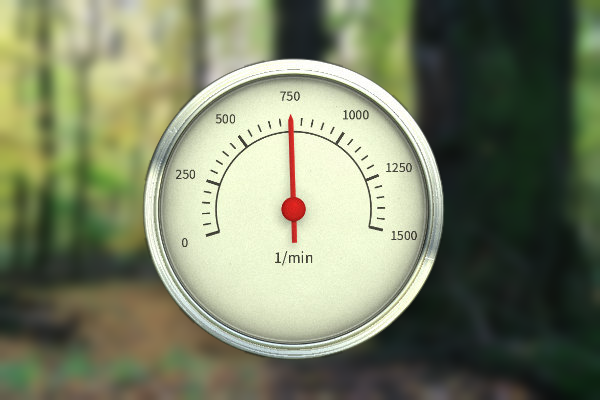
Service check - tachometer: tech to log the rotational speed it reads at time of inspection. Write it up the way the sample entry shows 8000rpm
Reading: 750rpm
